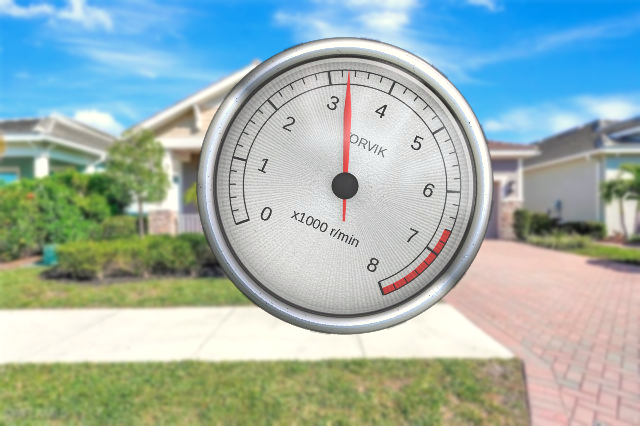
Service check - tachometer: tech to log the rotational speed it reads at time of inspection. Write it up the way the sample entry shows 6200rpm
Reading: 3300rpm
